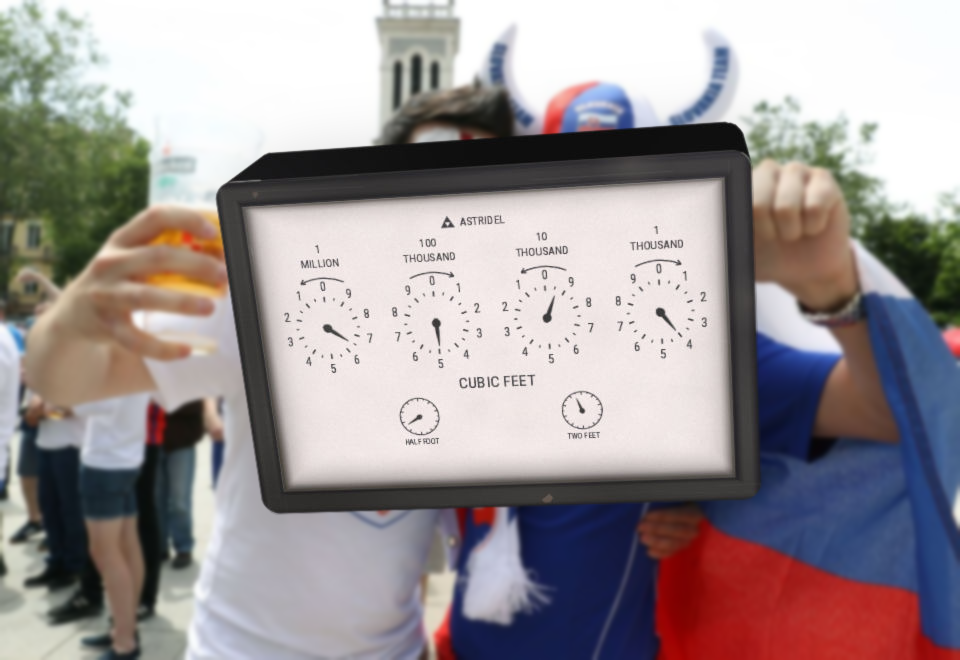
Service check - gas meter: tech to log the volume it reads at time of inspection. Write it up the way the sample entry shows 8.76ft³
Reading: 649400ft³
